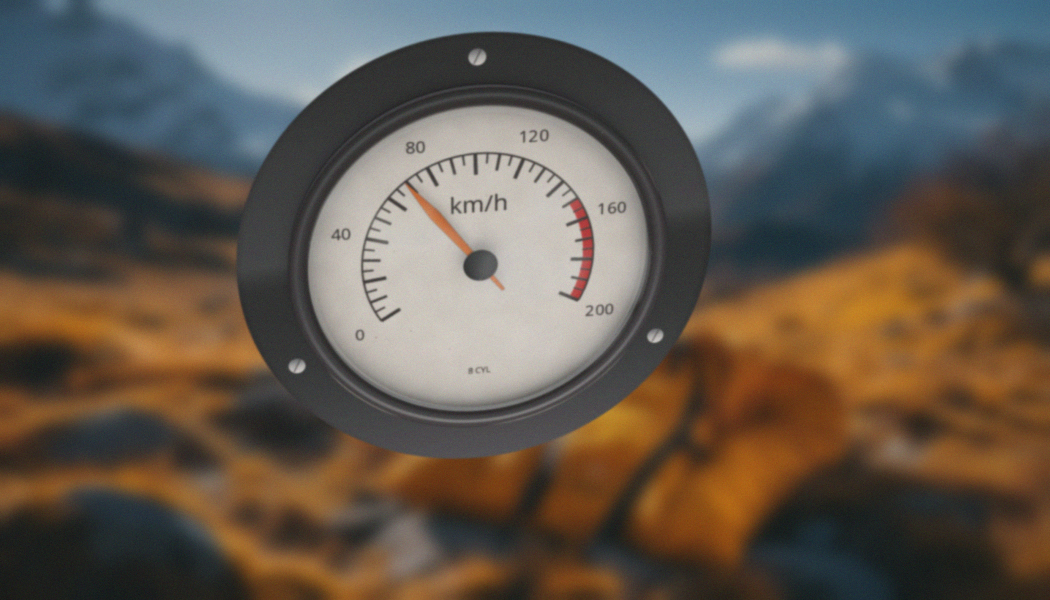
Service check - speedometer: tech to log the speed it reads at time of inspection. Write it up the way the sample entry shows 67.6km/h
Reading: 70km/h
